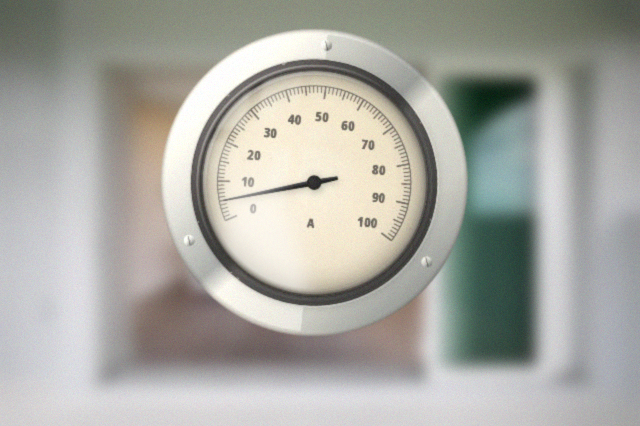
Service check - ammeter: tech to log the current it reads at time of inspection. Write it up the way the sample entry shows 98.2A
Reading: 5A
